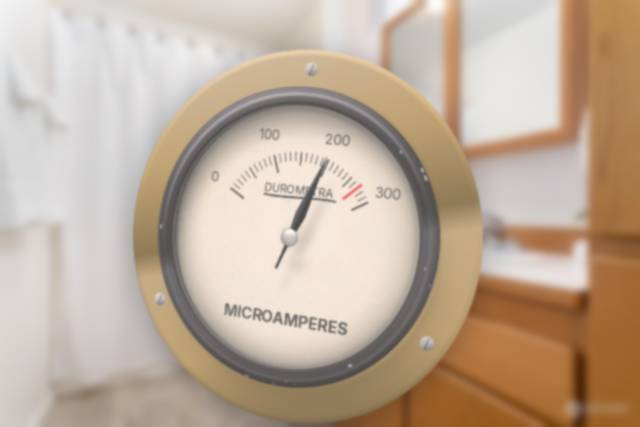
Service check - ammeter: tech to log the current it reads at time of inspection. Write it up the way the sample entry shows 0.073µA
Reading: 200µA
